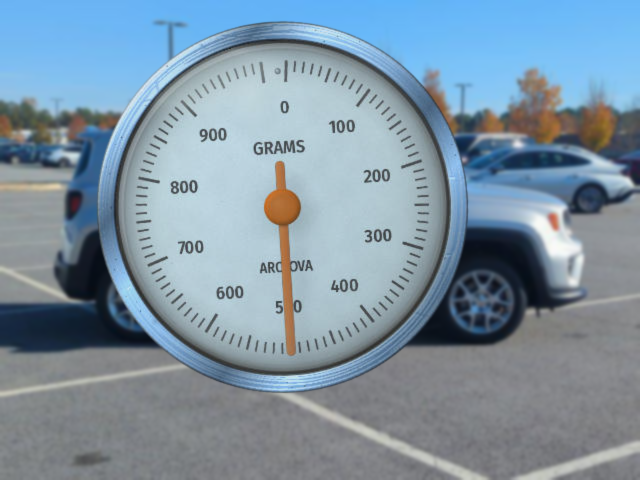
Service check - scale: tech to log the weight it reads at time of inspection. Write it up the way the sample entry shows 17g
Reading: 500g
